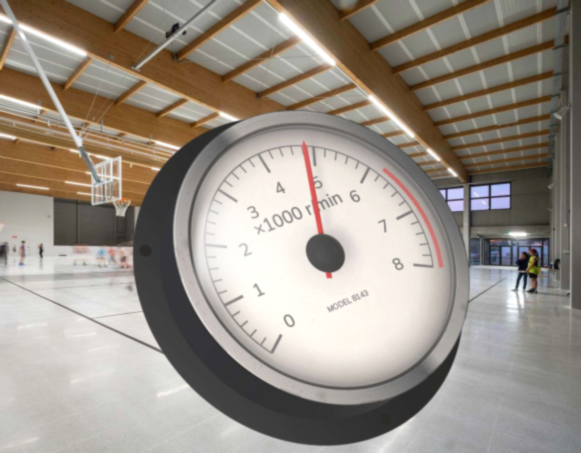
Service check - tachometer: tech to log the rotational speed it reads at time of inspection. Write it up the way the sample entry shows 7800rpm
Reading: 4800rpm
